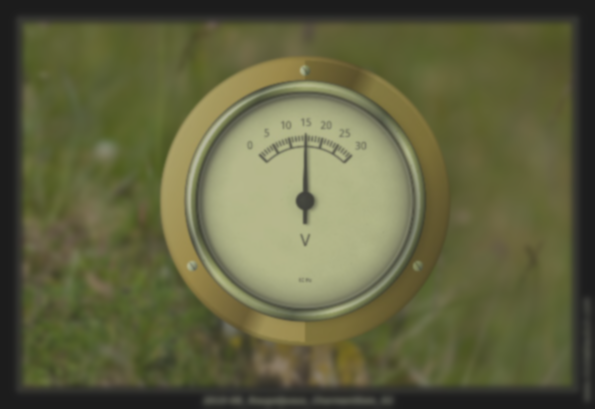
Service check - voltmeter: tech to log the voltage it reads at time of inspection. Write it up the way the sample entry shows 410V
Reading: 15V
